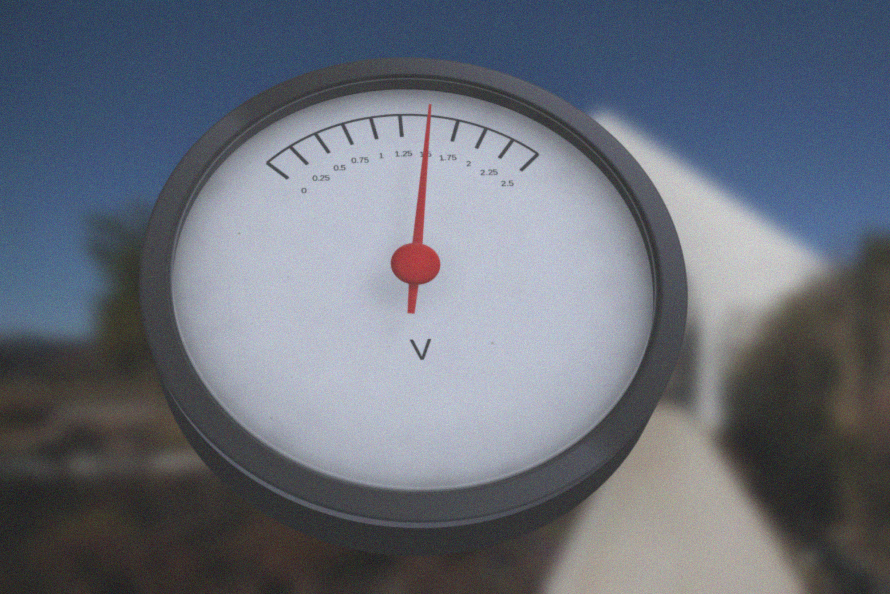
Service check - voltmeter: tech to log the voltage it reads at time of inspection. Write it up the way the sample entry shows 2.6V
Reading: 1.5V
